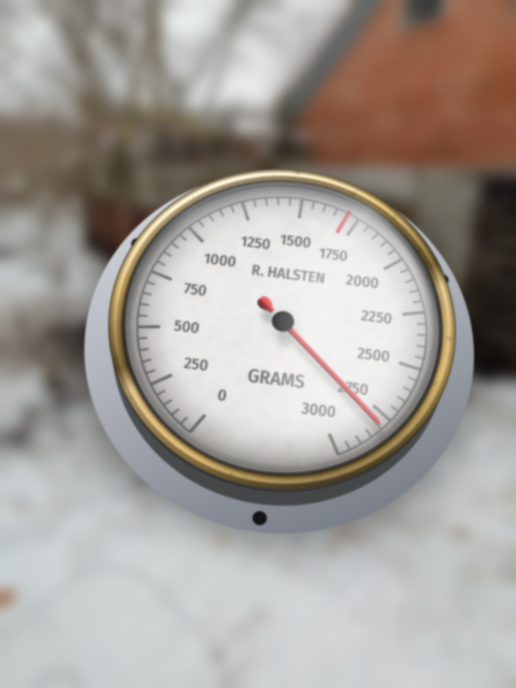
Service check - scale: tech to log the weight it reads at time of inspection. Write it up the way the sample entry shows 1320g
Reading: 2800g
